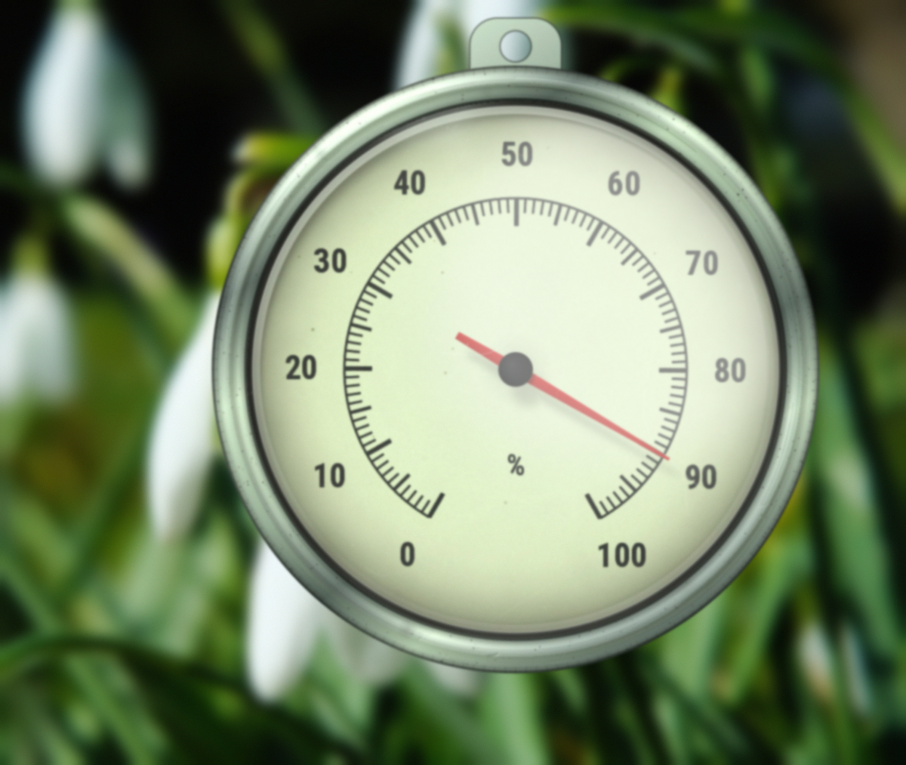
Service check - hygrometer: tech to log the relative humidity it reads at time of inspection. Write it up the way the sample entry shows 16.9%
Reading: 90%
